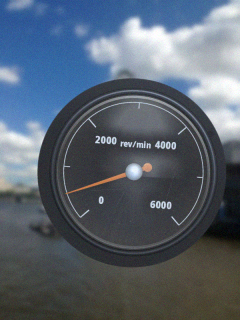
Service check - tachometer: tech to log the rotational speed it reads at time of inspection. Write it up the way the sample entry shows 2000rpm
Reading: 500rpm
